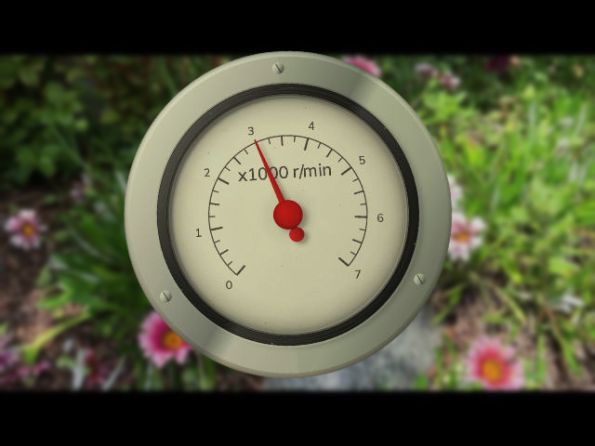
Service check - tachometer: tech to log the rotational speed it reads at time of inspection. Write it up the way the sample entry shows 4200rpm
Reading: 3000rpm
